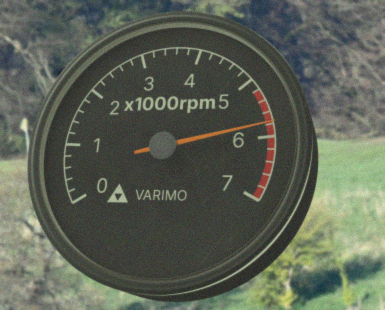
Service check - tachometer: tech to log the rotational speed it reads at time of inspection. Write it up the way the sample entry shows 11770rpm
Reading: 5800rpm
